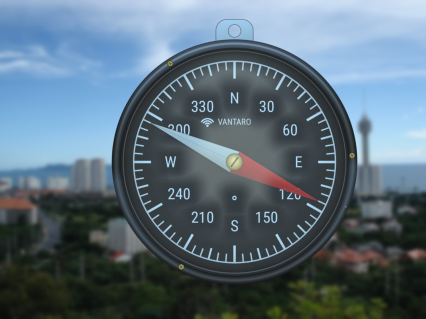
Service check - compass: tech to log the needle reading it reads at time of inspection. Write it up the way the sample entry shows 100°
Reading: 115°
